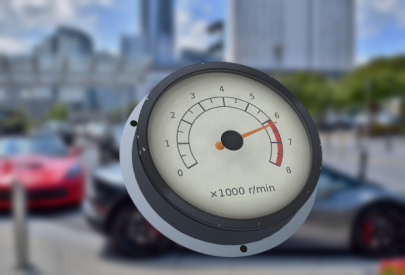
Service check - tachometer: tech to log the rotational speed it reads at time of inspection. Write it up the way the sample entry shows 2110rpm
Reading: 6250rpm
